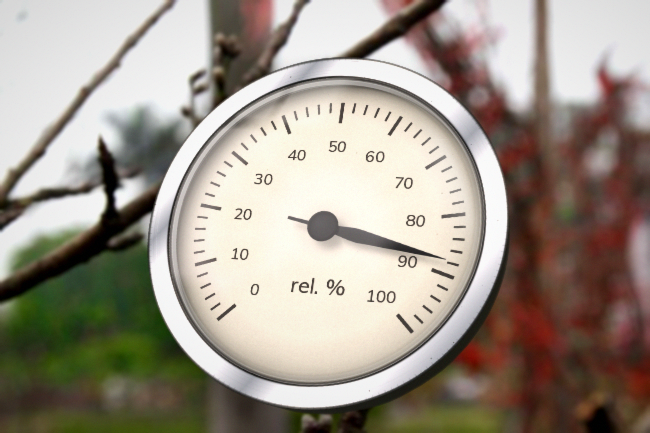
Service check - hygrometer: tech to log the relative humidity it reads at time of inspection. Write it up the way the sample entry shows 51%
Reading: 88%
